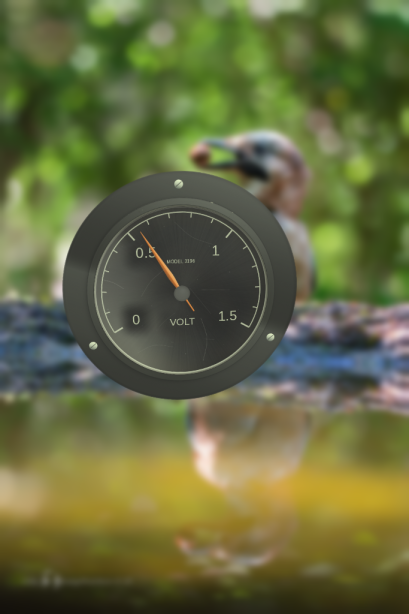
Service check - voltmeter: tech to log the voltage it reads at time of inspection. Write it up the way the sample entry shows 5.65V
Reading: 0.55V
